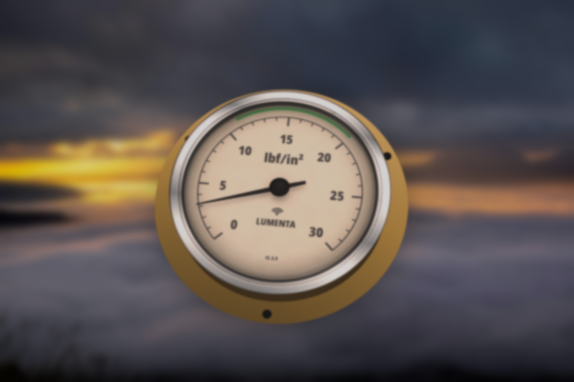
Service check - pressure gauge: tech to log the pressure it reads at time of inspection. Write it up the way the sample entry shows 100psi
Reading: 3psi
